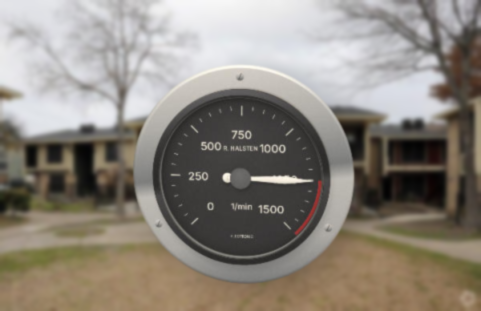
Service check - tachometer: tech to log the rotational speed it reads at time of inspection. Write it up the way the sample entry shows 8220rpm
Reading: 1250rpm
